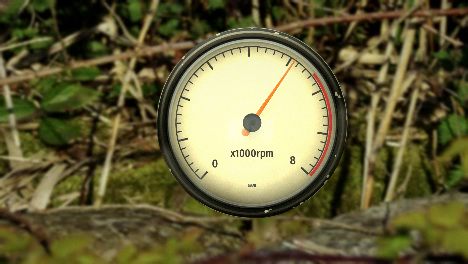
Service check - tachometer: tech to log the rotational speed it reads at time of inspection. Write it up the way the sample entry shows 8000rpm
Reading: 5100rpm
